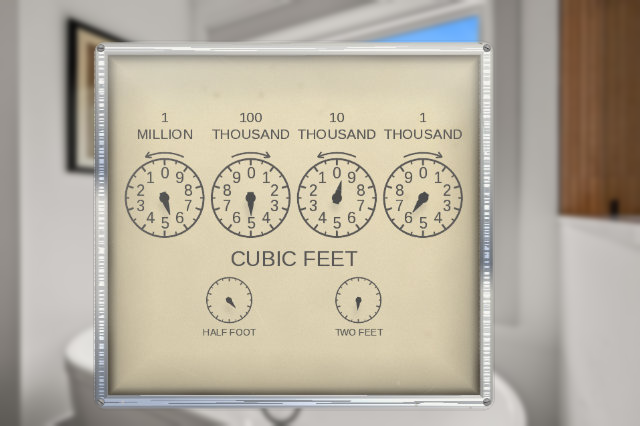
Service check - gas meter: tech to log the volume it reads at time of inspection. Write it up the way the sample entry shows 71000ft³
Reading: 549600ft³
